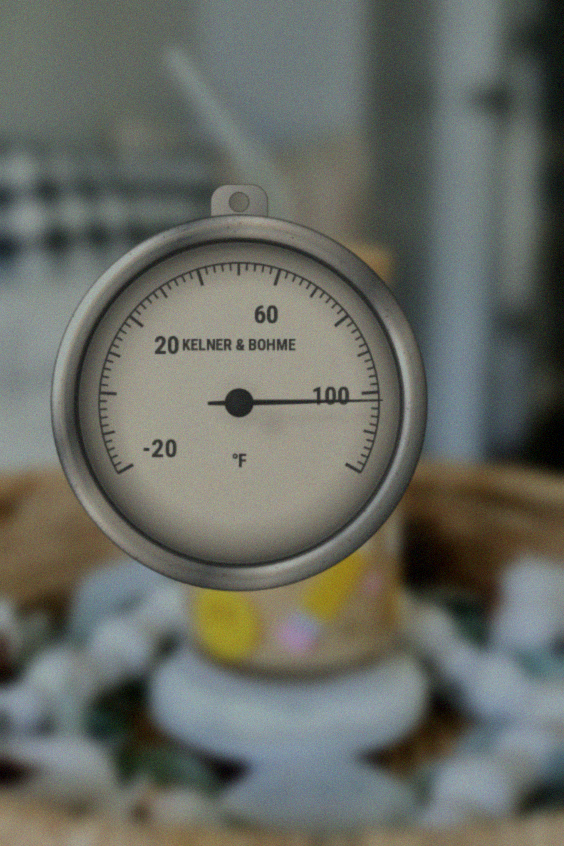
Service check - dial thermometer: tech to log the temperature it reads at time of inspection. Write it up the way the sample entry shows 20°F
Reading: 102°F
